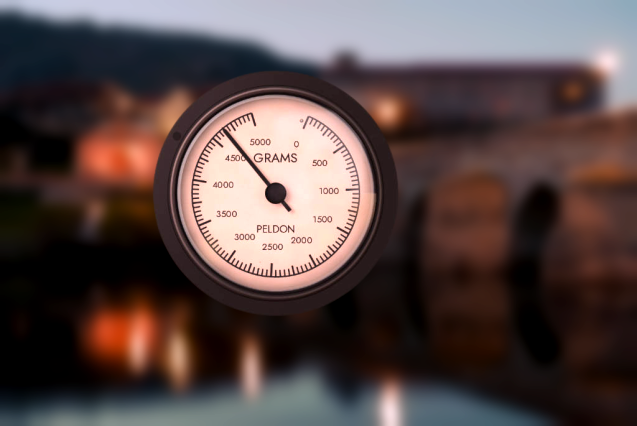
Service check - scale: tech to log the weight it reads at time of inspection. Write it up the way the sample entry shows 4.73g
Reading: 4650g
